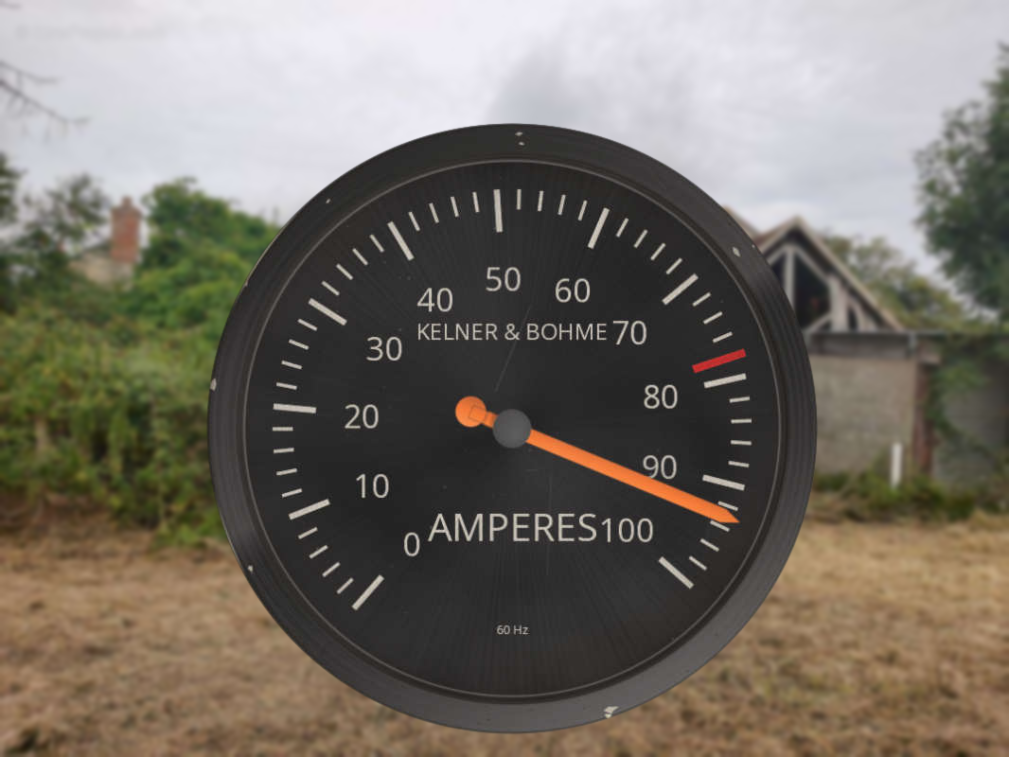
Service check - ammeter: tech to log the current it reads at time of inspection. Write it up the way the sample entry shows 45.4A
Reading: 93A
